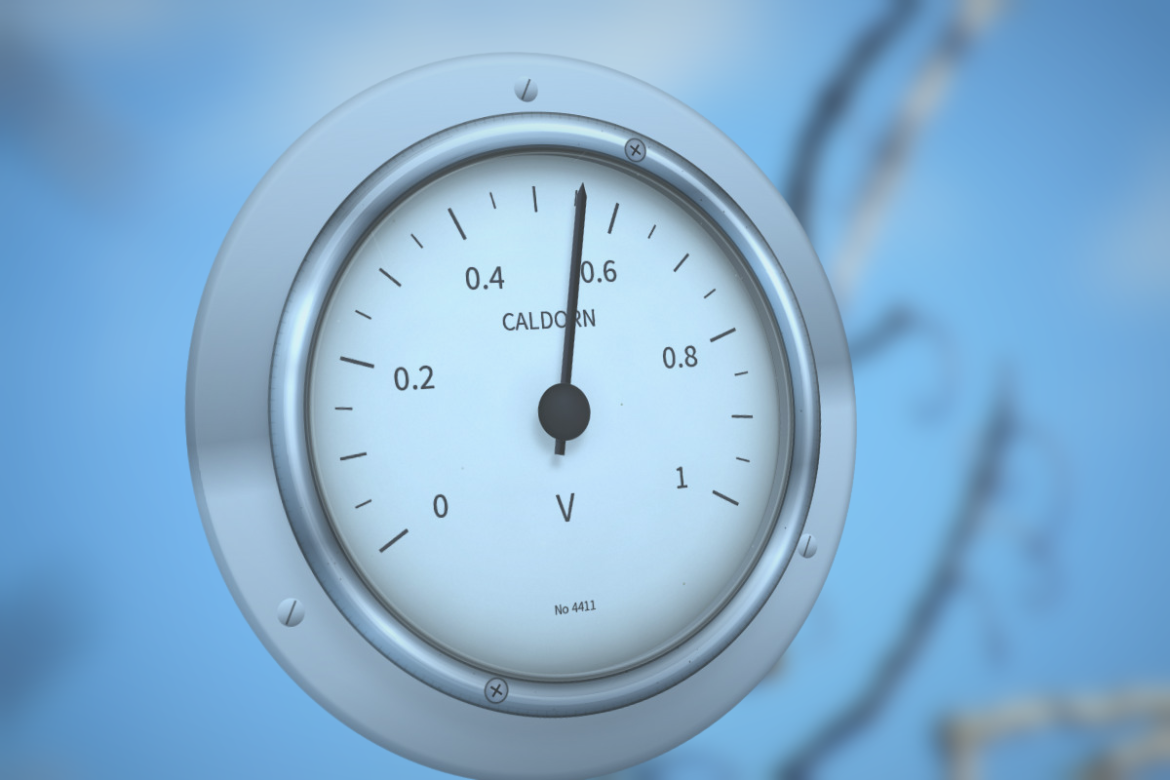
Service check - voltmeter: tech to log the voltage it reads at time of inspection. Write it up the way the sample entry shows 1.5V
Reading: 0.55V
